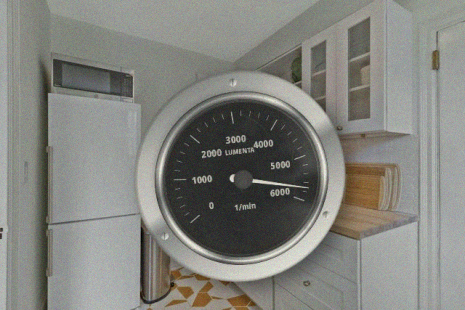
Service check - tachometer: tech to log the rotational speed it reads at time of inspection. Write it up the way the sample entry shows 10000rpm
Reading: 5700rpm
